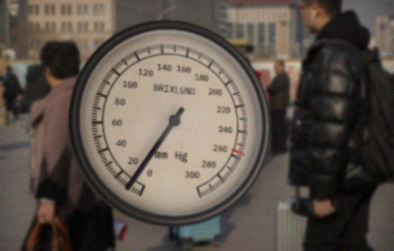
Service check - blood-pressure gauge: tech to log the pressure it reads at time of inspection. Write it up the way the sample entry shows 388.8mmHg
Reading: 10mmHg
